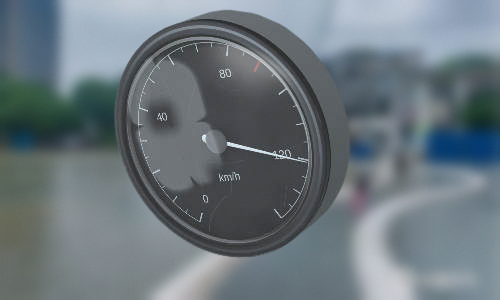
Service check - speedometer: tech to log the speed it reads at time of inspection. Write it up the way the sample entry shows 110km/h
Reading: 120km/h
